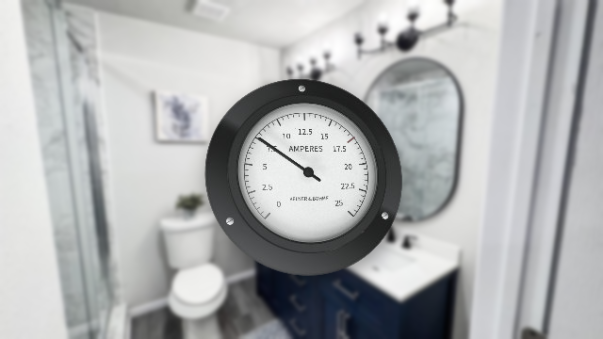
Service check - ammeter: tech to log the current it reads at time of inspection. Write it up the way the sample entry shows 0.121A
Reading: 7.5A
